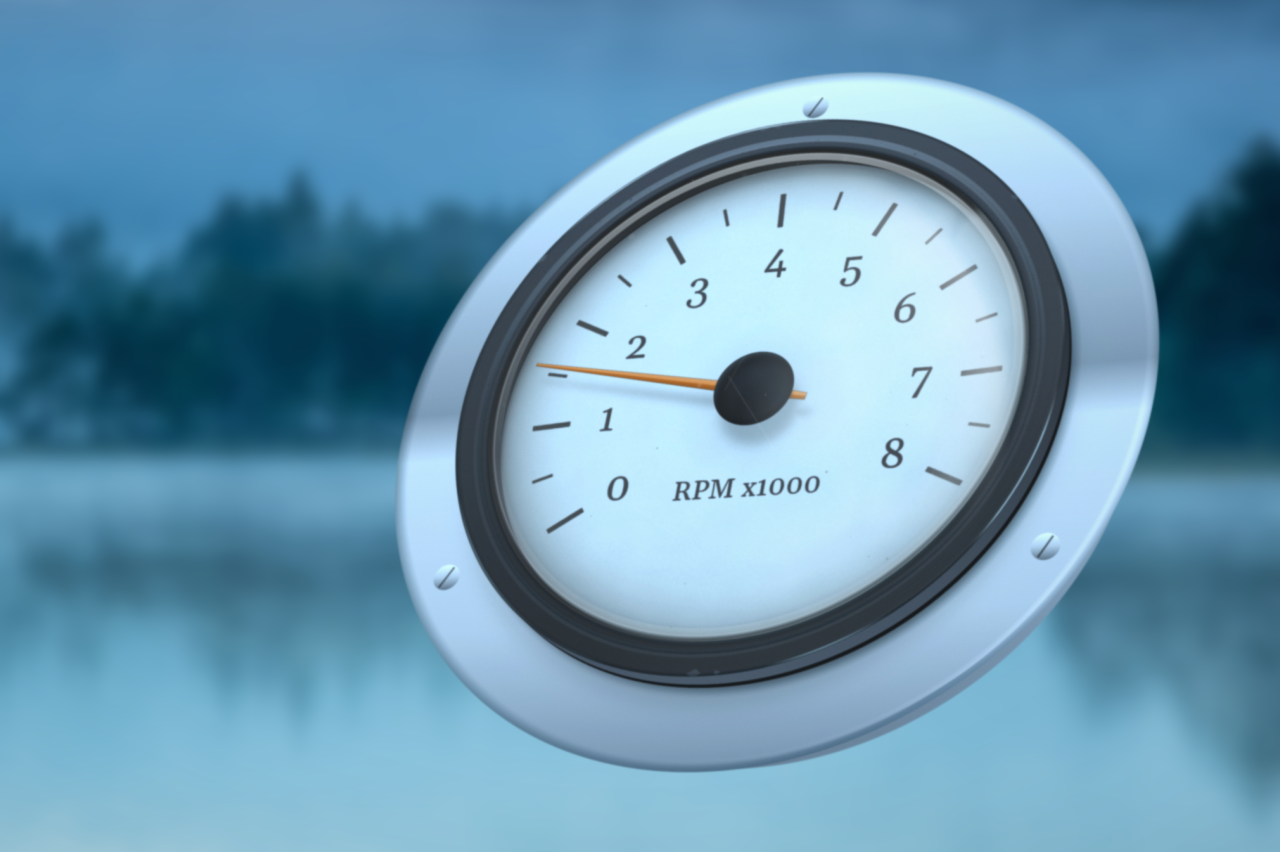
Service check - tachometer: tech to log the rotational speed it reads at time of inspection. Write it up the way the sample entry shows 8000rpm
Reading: 1500rpm
